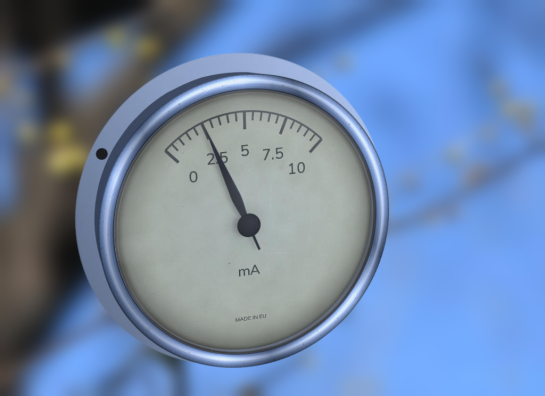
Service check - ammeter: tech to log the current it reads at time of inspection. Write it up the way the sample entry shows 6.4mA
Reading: 2.5mA
